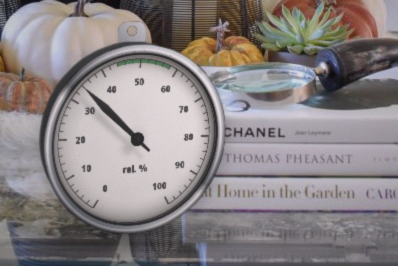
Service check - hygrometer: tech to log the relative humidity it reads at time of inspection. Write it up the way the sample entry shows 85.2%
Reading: 34%
